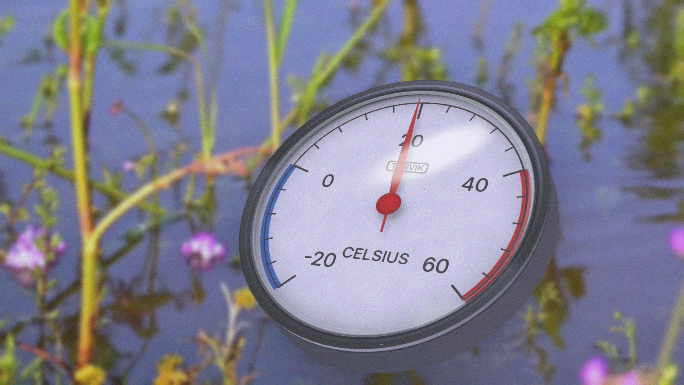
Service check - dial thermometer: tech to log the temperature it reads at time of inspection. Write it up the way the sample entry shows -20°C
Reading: 20°C
